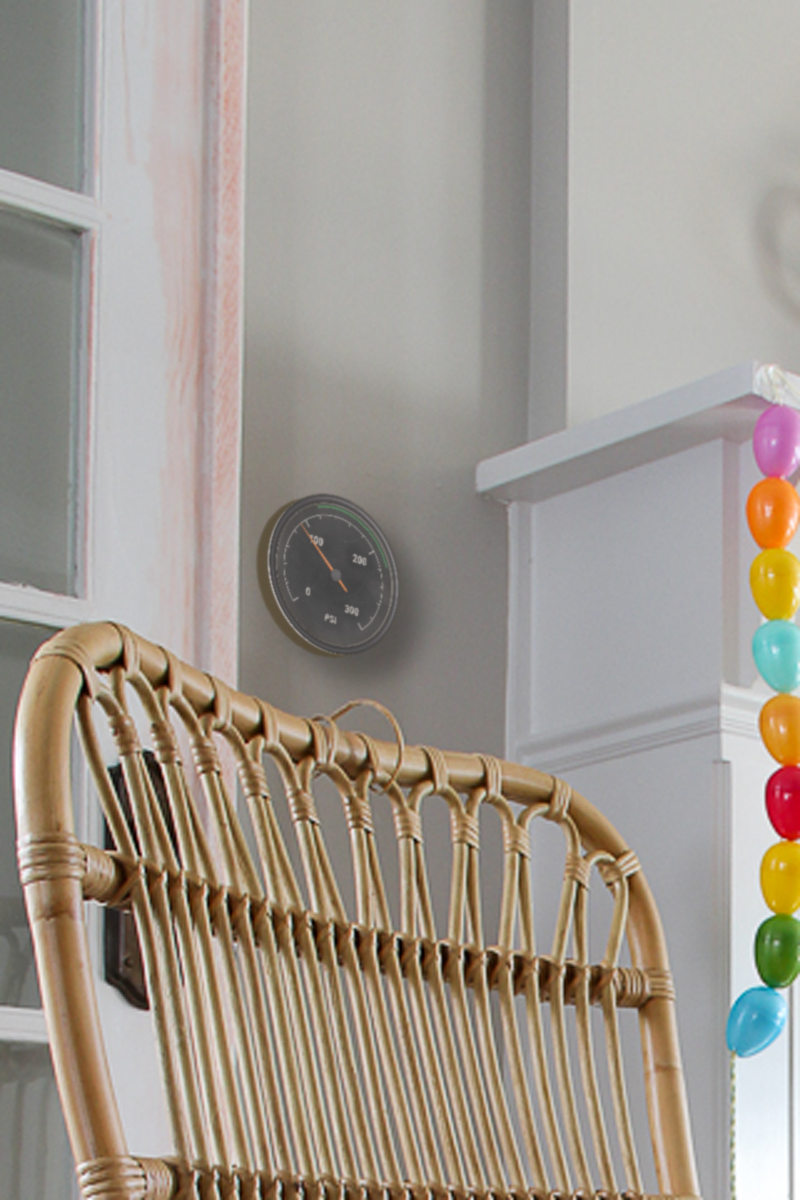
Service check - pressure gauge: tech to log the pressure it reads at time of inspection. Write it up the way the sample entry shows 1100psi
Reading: 90psi
